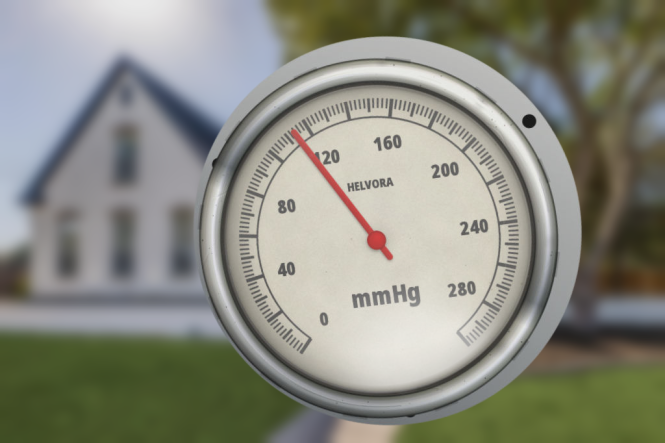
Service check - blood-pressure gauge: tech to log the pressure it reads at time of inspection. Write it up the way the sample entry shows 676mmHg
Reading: 114mmHg
